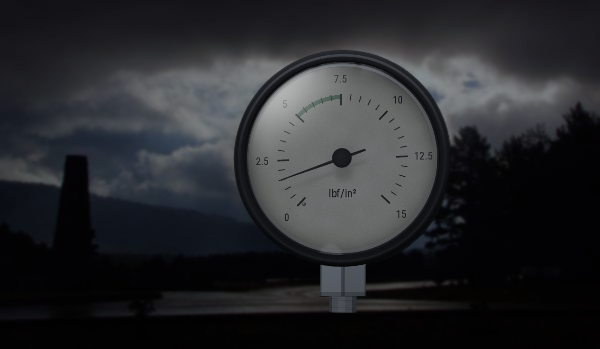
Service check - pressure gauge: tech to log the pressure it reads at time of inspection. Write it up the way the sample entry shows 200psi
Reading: 1.5psi
